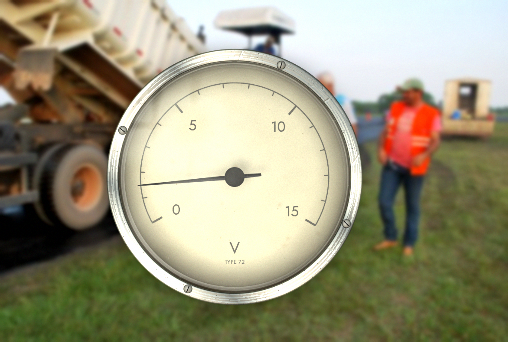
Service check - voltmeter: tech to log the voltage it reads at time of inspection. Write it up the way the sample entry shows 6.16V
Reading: 1.5V
